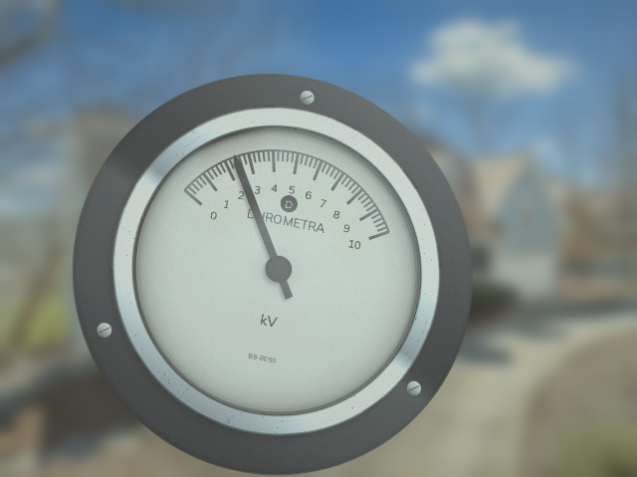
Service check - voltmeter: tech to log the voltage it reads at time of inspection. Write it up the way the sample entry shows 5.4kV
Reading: 2.4kV
